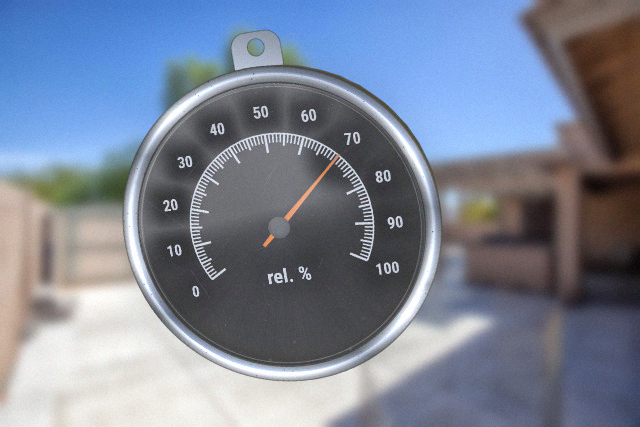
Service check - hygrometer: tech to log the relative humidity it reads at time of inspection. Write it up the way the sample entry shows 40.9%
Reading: 70%
